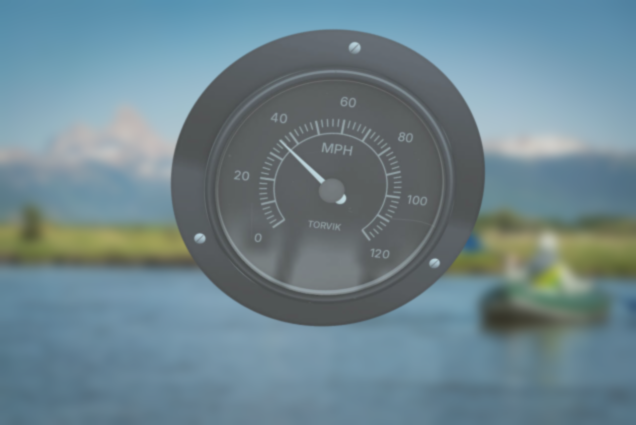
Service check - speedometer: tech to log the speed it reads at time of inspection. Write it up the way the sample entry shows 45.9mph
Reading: 36mph
